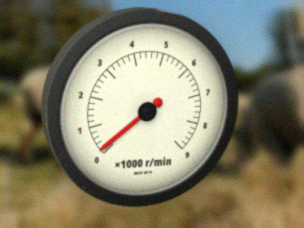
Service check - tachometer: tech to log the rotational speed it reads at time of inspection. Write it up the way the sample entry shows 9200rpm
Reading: 200rpm
